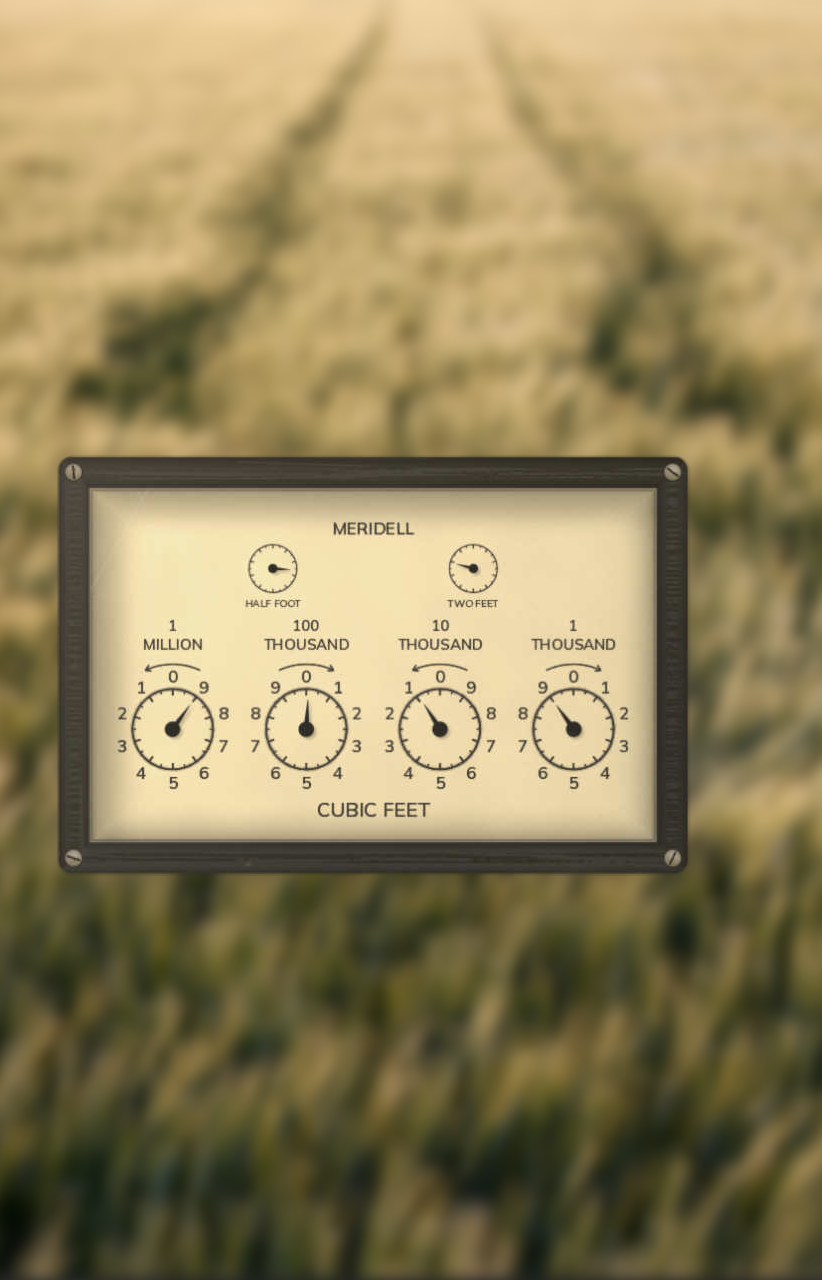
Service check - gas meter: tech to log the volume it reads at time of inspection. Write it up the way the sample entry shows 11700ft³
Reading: 900900ft³
